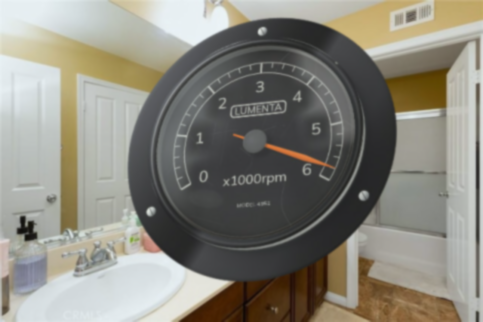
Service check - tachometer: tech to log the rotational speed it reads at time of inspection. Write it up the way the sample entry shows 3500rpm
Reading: 5800rpm
